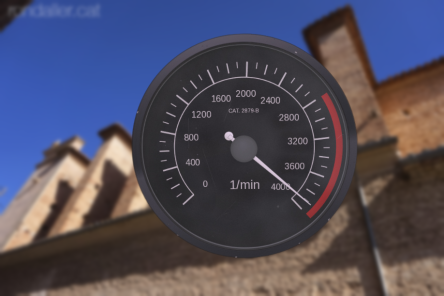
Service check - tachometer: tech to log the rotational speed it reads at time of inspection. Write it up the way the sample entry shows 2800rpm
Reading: 3900rpm
